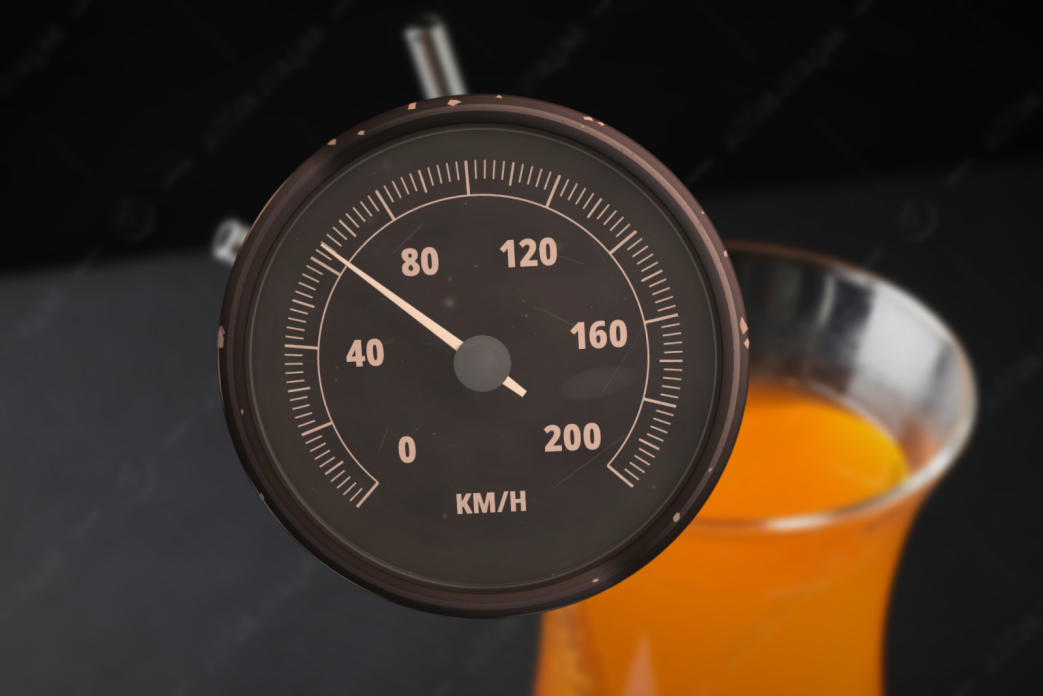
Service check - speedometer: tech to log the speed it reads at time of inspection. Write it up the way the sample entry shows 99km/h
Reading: 64km/h
